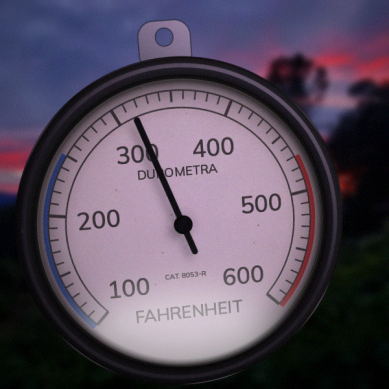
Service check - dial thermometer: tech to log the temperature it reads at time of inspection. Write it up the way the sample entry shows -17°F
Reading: 315°F
